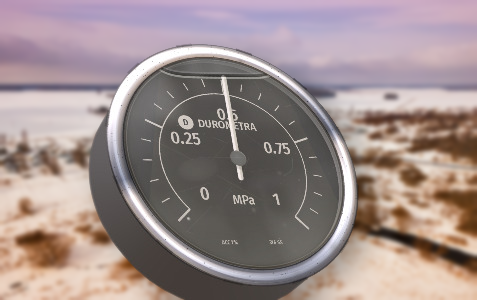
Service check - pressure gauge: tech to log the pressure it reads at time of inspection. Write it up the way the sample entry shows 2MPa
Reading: 0.5MPa
